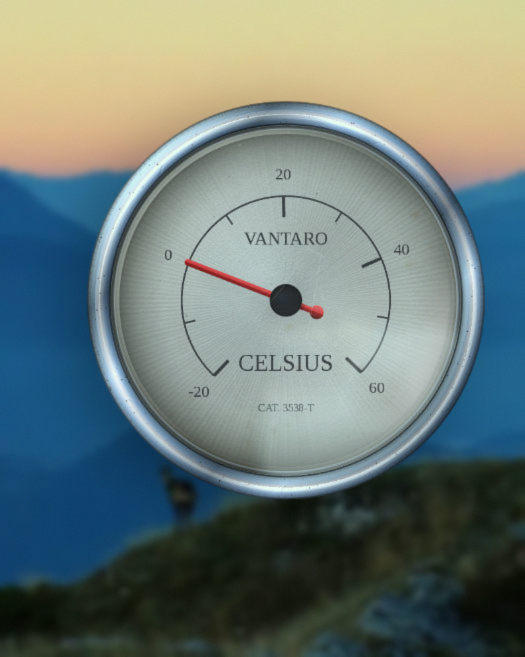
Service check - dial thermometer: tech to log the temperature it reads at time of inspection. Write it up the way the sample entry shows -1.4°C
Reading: 0°C
